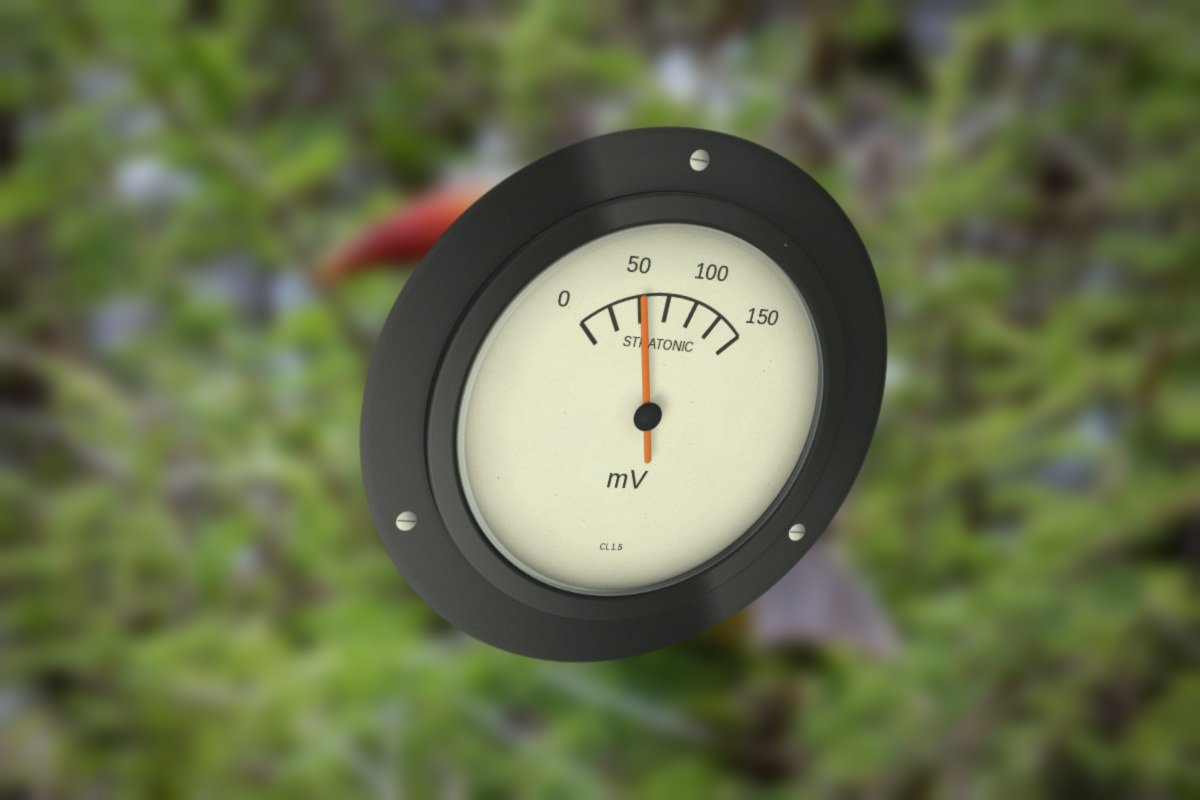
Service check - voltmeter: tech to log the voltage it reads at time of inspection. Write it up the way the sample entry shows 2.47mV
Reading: 50mV
